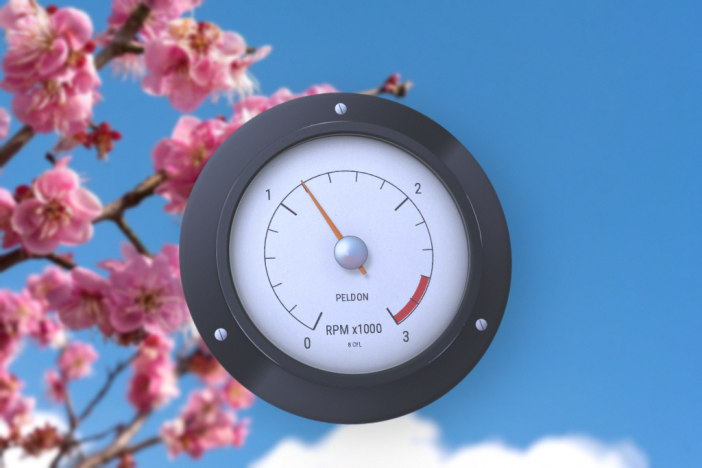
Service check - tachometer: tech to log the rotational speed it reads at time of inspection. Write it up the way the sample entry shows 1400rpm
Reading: 1200rpm
